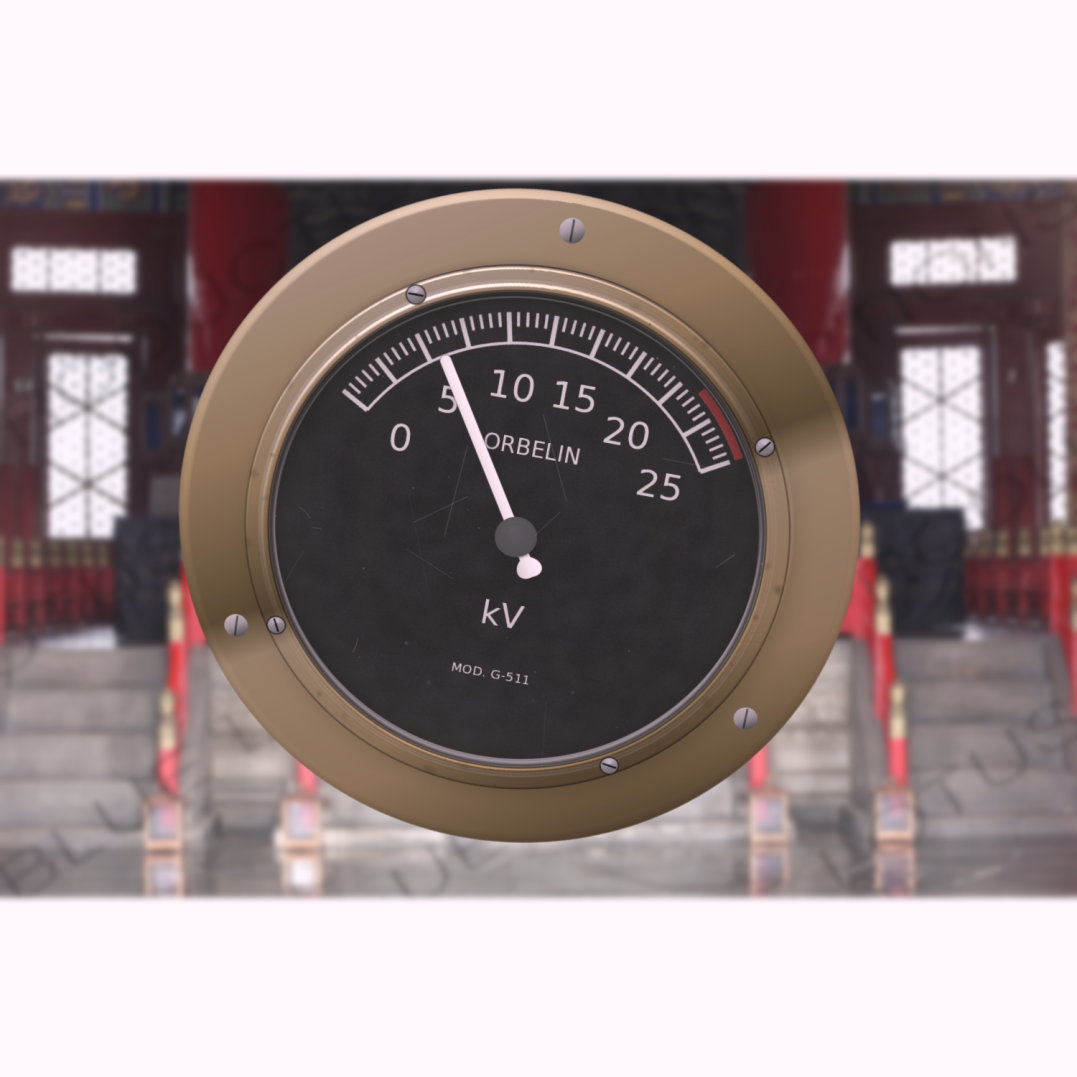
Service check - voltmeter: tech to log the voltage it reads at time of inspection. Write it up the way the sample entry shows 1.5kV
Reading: 6kV
